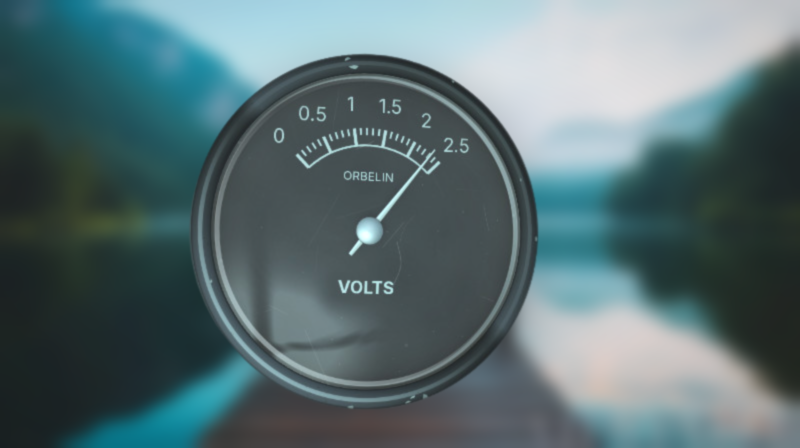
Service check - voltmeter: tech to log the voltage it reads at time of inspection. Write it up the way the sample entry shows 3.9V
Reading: 2.3V
